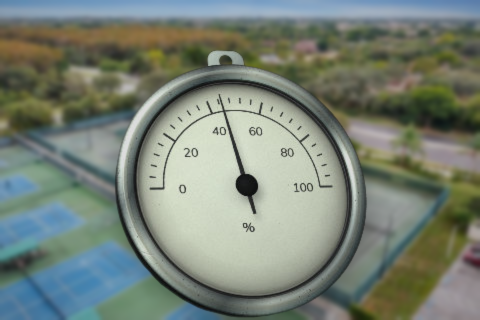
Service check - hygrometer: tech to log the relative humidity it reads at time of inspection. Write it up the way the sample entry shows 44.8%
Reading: 44%
